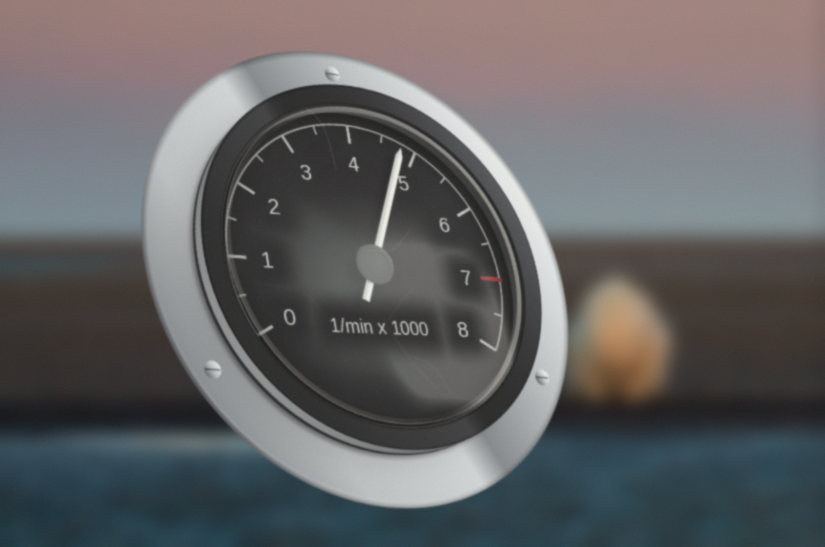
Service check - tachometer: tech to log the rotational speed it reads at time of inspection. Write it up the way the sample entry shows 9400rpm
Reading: 4750rpm
